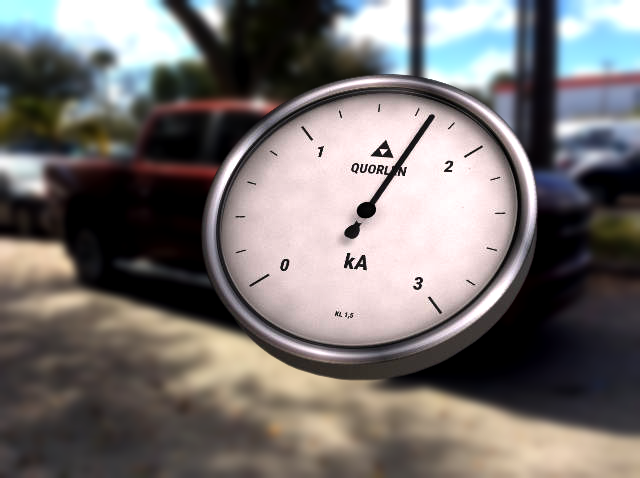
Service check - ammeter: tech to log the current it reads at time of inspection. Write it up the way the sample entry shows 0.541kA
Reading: 1.7kA
